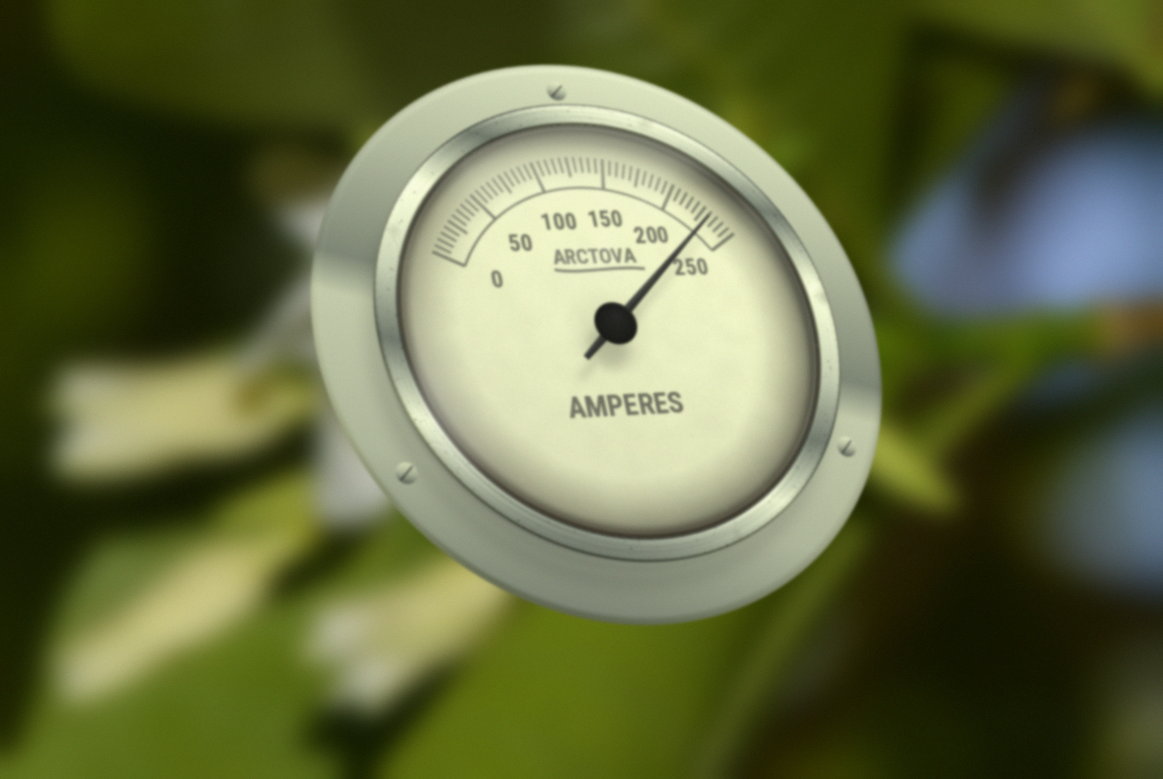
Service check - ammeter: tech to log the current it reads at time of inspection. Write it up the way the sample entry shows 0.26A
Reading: 230A
